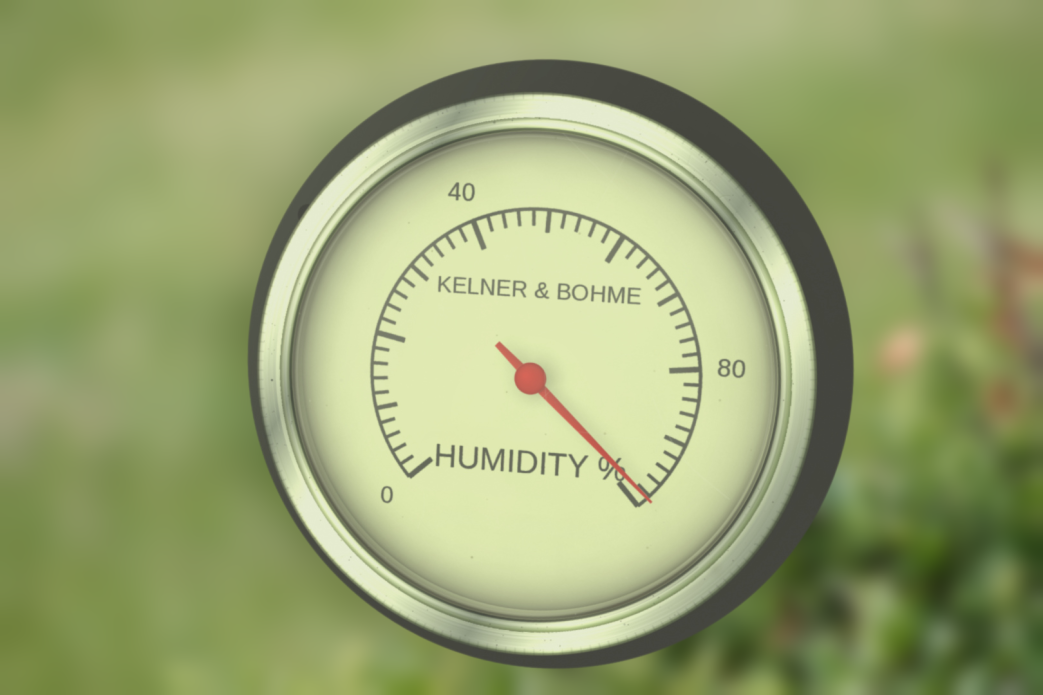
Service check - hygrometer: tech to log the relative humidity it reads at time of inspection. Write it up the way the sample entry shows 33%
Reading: 98%
